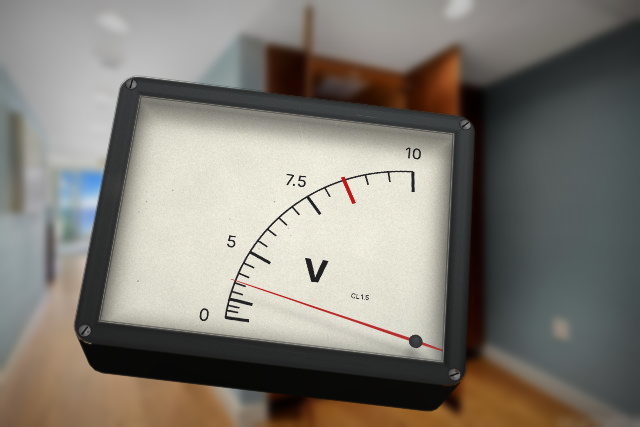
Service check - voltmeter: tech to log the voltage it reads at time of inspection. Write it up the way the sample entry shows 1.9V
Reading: 3.5V
